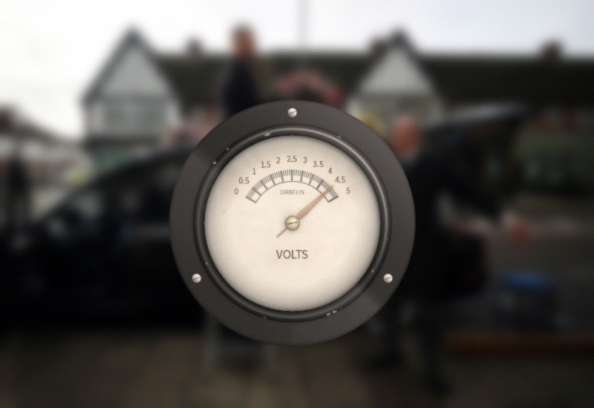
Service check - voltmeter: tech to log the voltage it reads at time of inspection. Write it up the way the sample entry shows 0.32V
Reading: 4.5V
